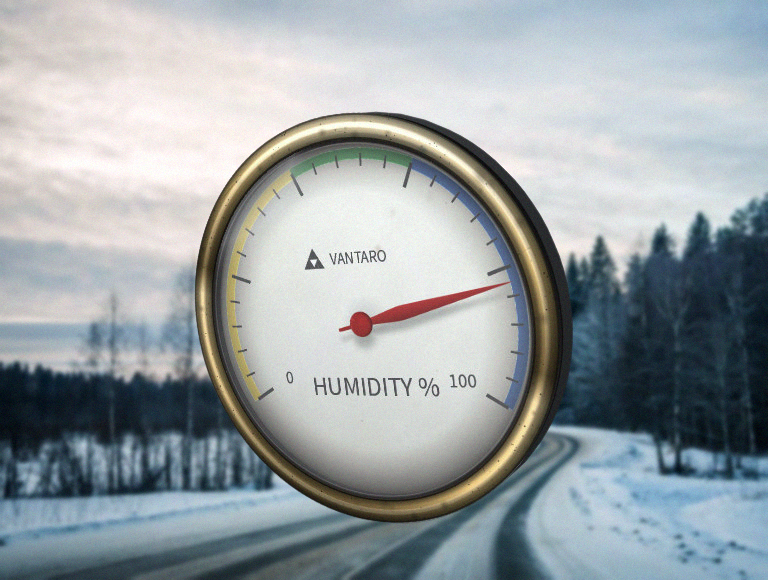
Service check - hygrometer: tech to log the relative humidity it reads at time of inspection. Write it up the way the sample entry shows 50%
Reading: 82%
